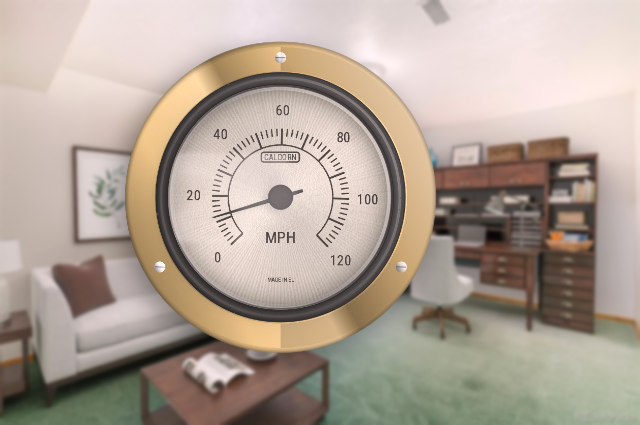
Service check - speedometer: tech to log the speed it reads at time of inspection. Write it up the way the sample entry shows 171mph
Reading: 12mph
